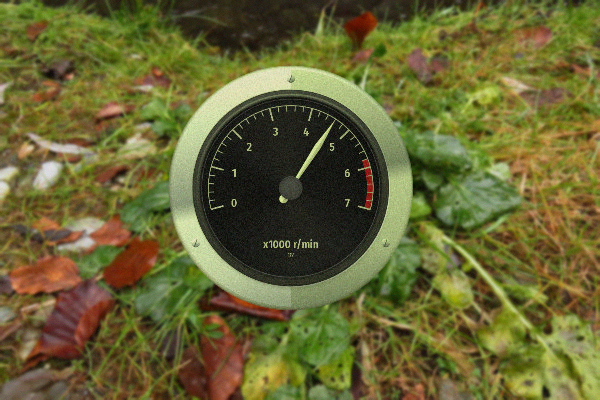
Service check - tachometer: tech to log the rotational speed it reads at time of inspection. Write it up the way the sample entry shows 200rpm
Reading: 4600rpm
